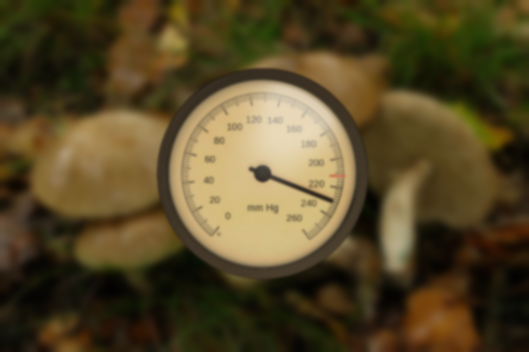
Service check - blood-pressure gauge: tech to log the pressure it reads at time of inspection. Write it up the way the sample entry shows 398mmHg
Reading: 230mmHg
